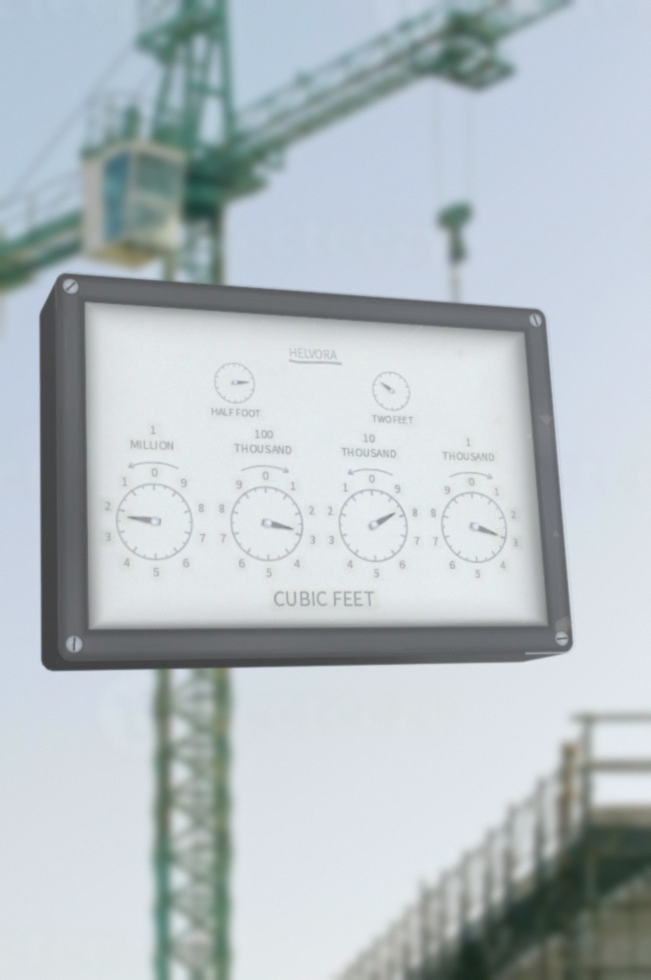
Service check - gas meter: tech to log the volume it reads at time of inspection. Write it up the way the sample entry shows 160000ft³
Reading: 228300ft³
